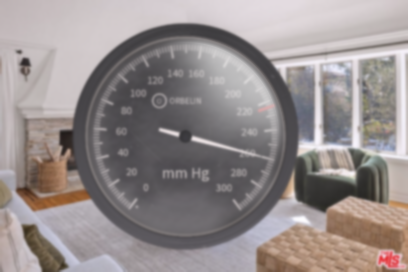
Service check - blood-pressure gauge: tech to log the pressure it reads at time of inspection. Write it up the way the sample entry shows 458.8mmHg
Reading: 260mmHg
